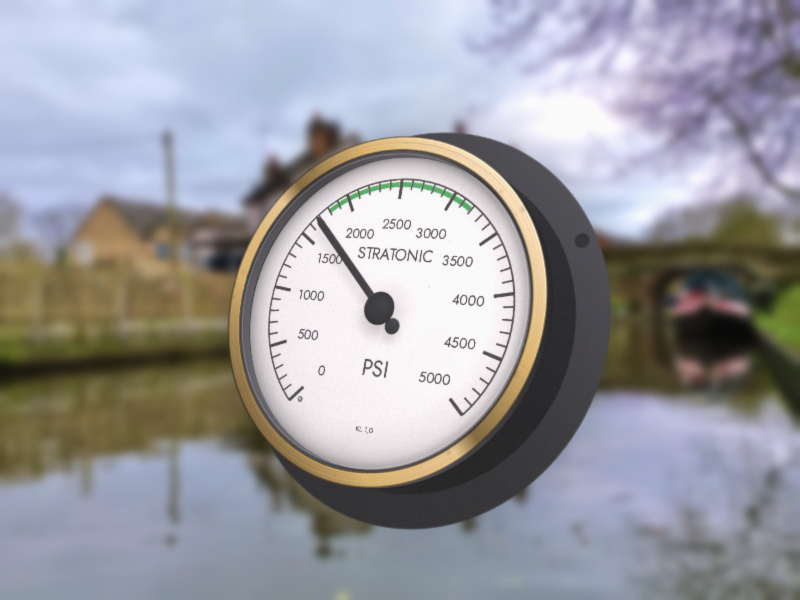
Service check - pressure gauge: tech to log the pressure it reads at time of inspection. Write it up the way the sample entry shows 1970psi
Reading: 1700psi
